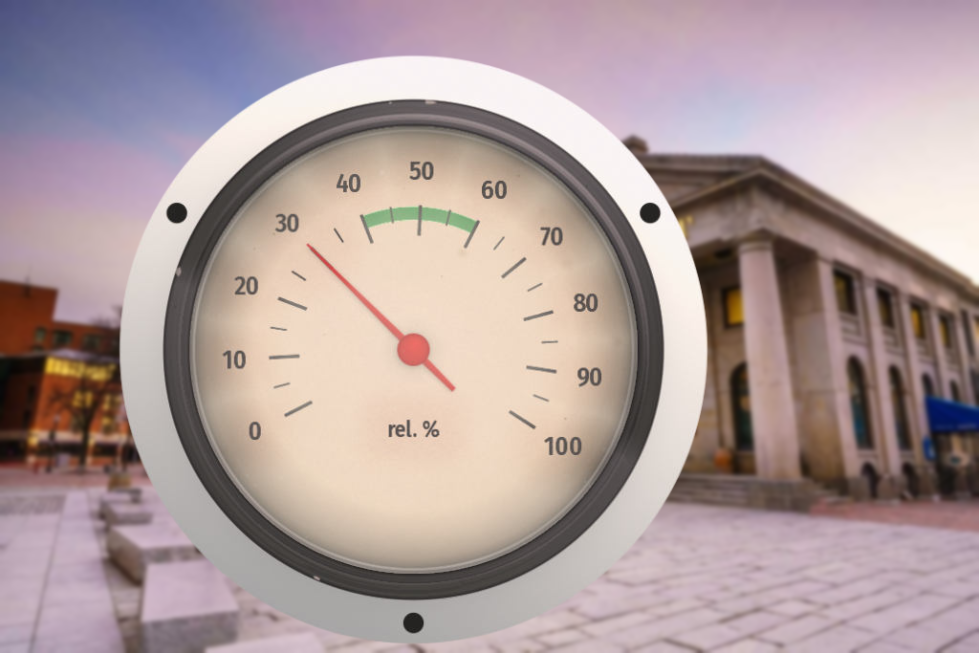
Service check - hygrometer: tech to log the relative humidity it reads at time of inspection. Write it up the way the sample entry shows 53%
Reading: 30%
